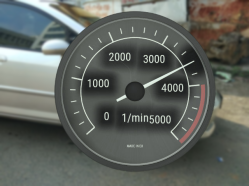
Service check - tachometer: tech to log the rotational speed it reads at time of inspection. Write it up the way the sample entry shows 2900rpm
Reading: 3600rpm
